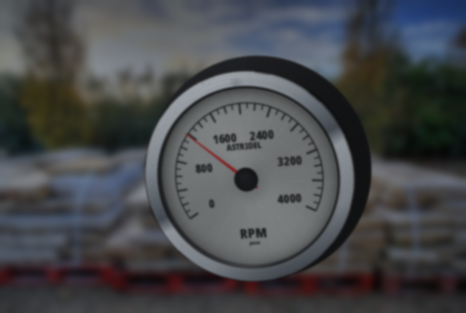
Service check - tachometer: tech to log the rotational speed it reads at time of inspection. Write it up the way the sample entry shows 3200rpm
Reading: 1200rpm
